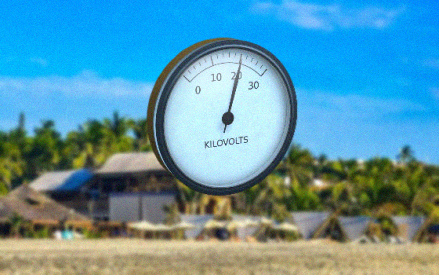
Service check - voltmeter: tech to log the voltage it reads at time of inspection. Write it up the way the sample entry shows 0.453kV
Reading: 20kV
